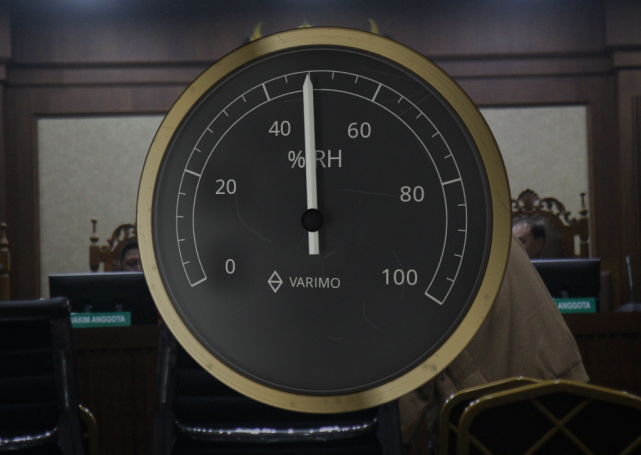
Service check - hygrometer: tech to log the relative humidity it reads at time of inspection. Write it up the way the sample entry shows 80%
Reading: 48%
